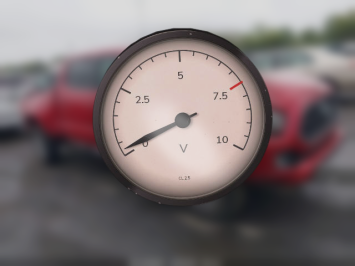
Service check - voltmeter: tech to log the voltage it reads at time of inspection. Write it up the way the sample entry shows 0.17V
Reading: 0.25V
